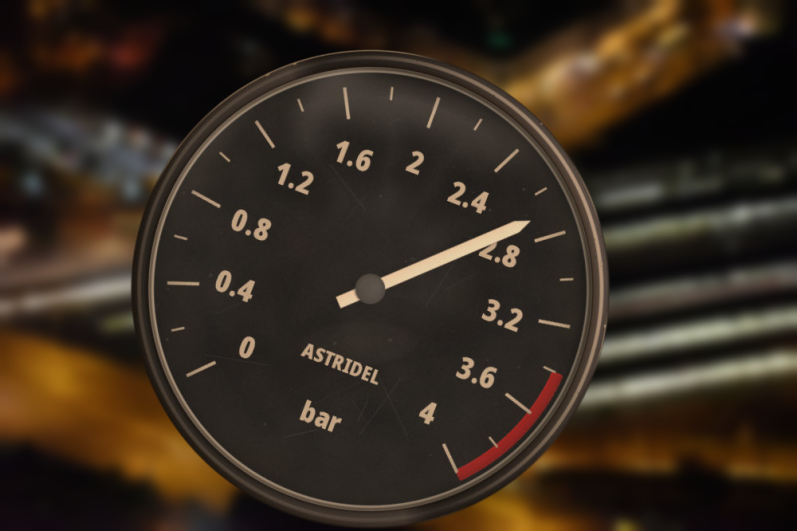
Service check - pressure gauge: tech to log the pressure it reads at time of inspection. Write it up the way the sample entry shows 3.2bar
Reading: 2.7bar
